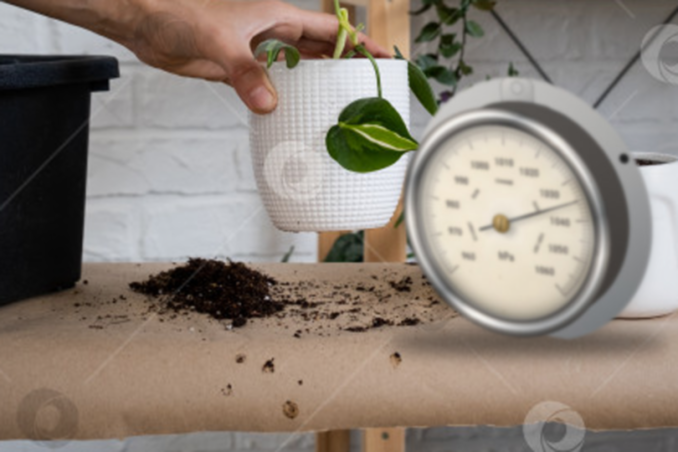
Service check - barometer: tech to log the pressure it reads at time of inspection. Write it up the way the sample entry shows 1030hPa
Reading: 1035hPa
